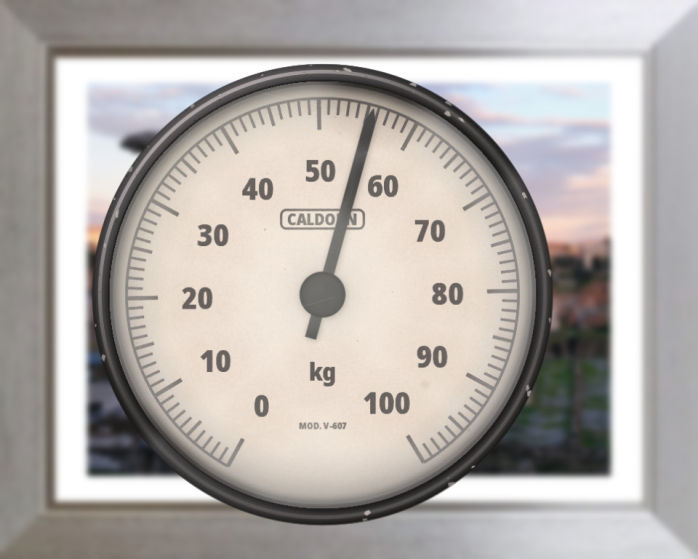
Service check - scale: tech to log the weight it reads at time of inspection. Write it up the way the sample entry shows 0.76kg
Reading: 55.5kg
